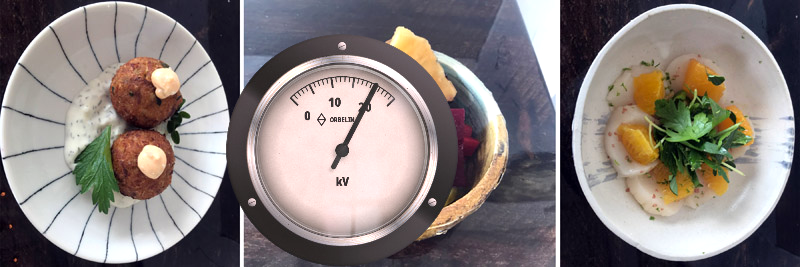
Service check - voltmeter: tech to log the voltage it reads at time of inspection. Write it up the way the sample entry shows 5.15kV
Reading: 20kV
